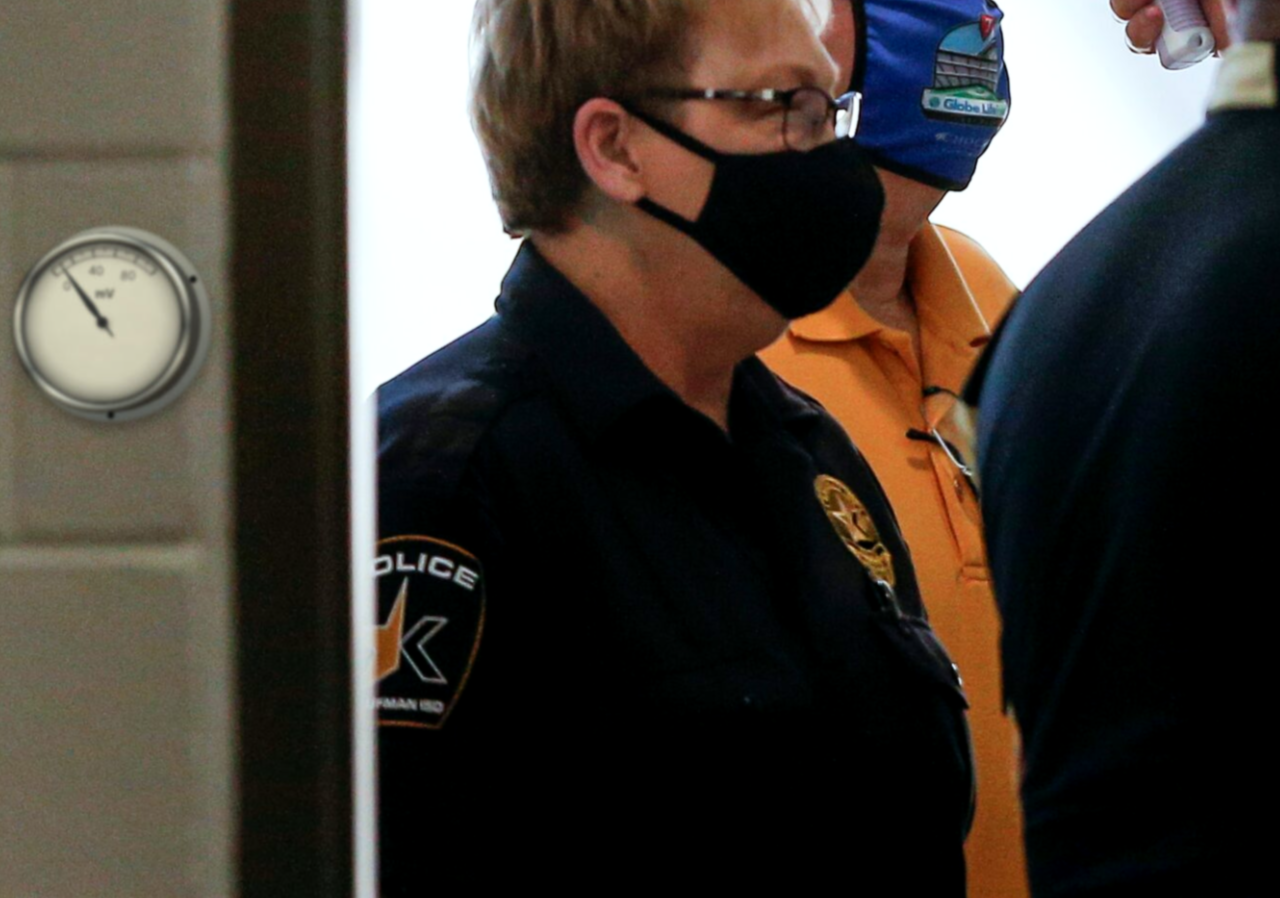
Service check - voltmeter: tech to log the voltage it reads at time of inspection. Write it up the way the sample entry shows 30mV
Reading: 10mV
